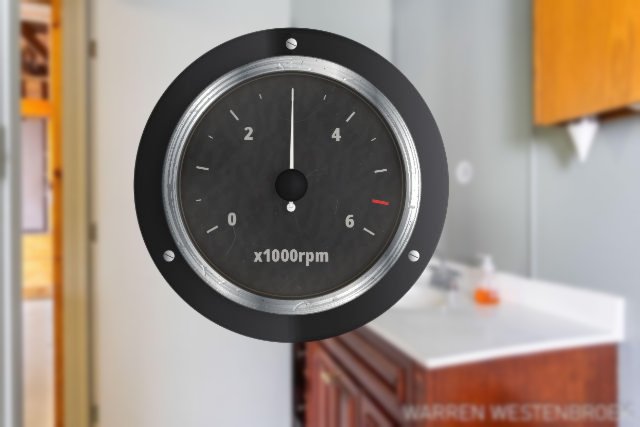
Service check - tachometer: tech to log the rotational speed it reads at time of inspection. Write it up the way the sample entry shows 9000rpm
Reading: 3000rpm
